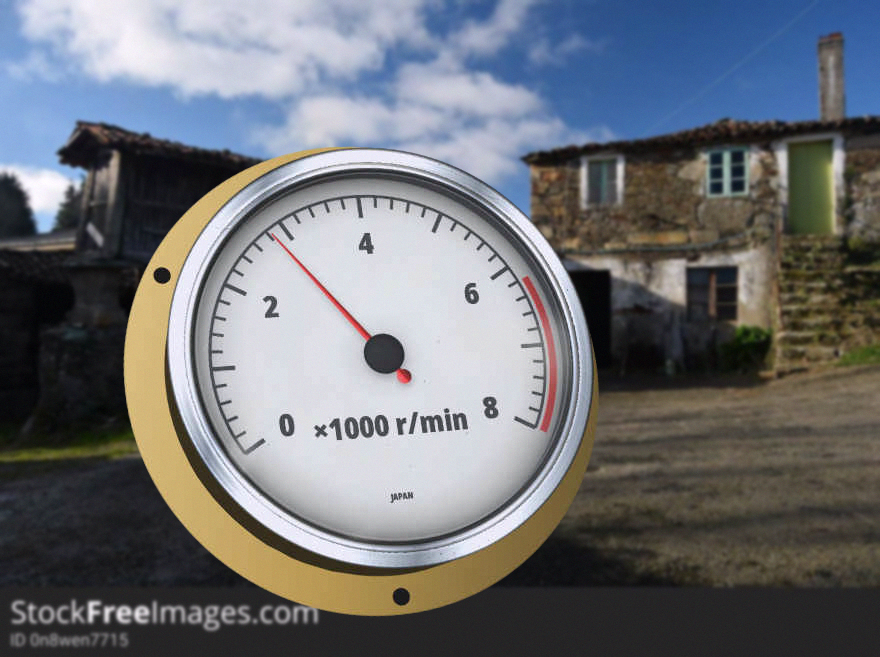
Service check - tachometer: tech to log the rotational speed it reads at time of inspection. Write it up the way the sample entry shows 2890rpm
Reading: 2800rpm
